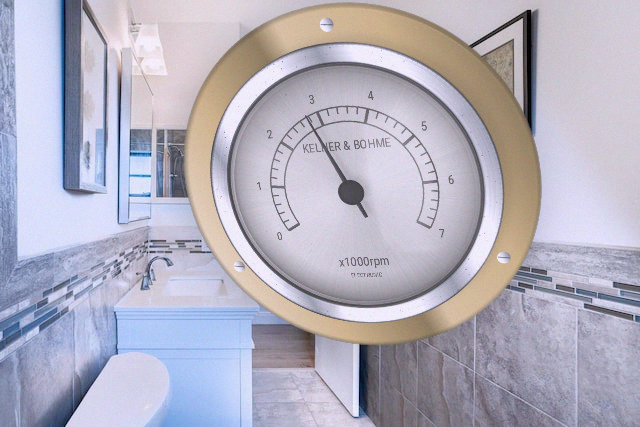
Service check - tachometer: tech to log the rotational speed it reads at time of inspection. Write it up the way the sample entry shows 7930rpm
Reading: 2800rpm
